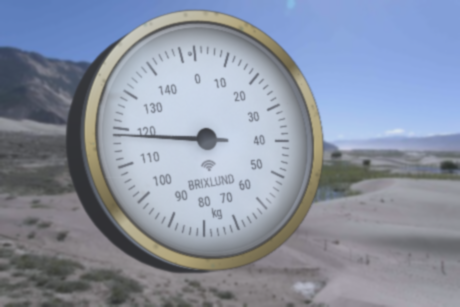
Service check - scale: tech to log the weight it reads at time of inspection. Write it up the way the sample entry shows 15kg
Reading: 118kg
